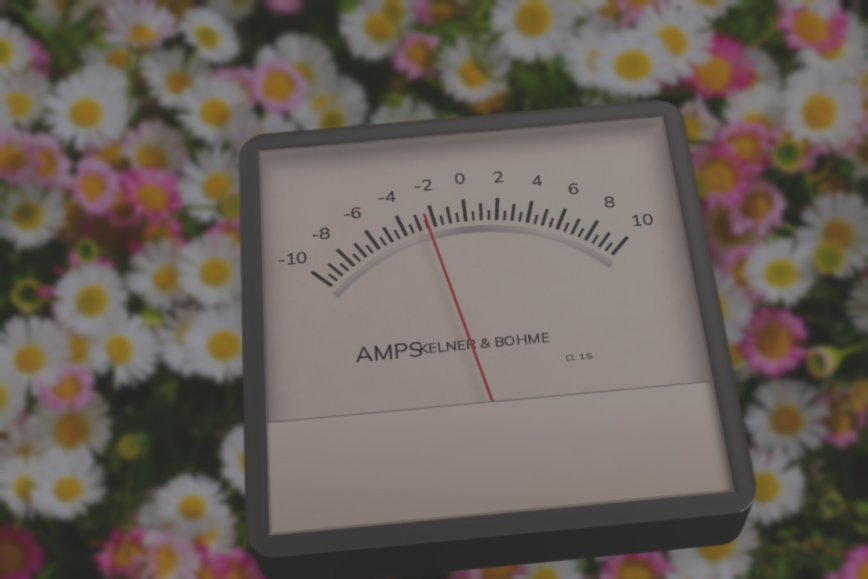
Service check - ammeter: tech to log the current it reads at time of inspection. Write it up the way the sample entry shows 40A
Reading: -2.5A
